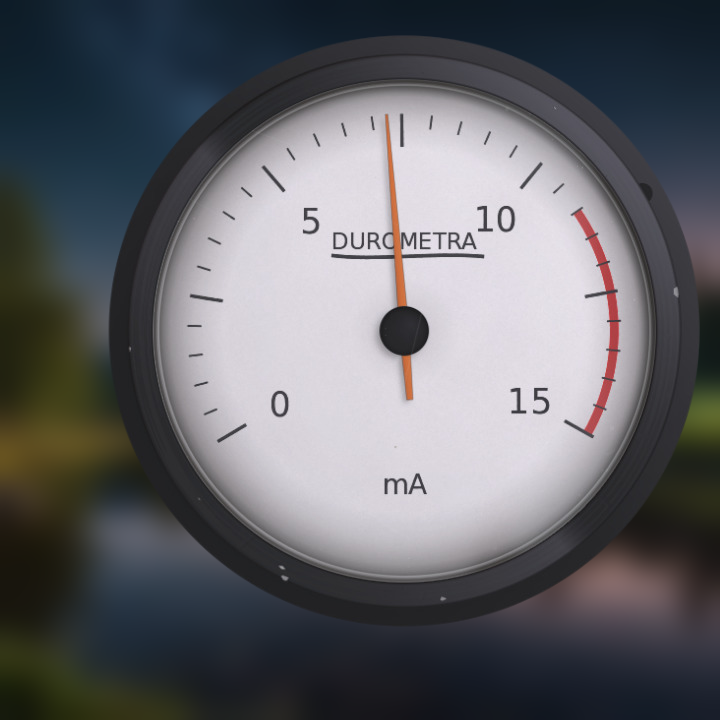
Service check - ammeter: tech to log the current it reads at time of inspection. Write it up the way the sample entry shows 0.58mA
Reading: 7.25mA
